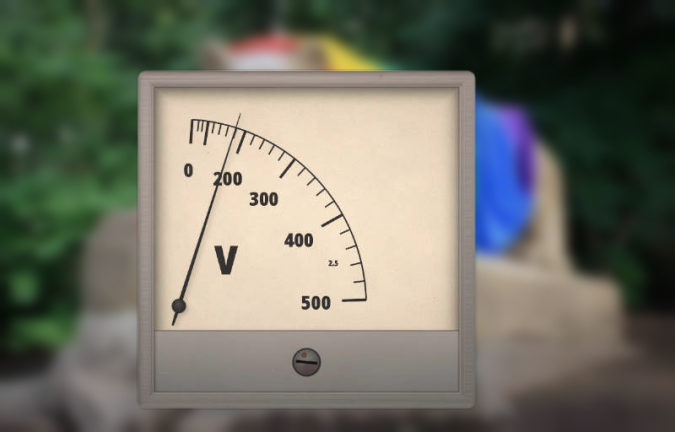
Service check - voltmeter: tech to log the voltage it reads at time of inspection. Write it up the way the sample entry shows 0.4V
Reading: 180V
